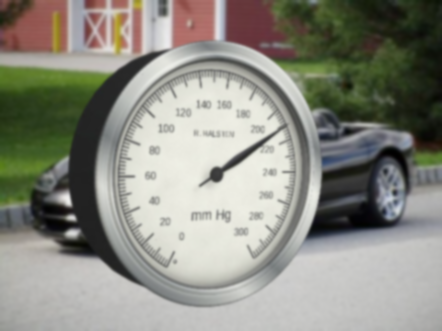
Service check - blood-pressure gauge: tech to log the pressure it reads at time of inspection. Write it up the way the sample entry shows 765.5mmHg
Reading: 210mmHg
